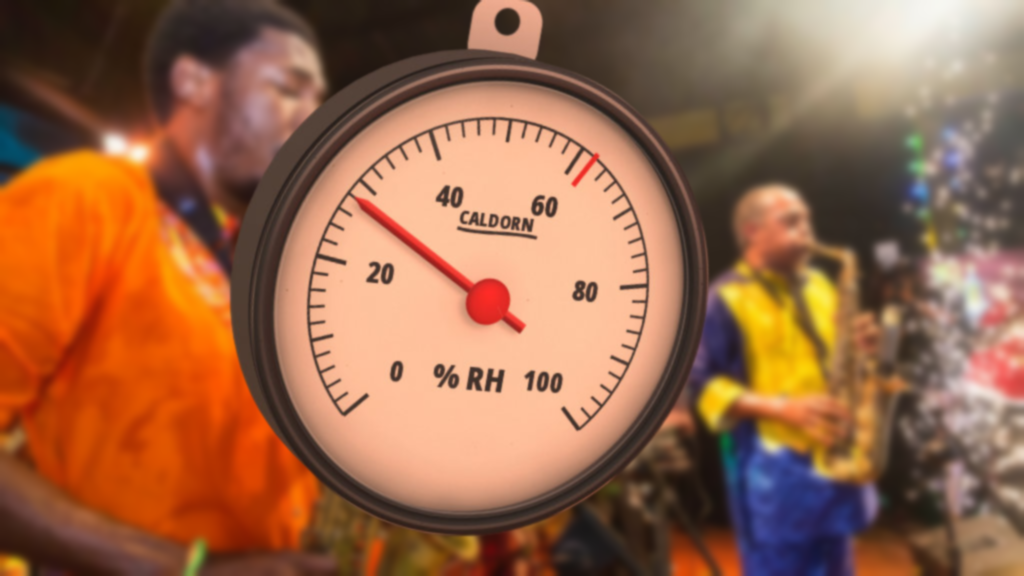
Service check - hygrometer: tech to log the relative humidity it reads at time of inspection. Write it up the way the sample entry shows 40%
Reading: 28%
